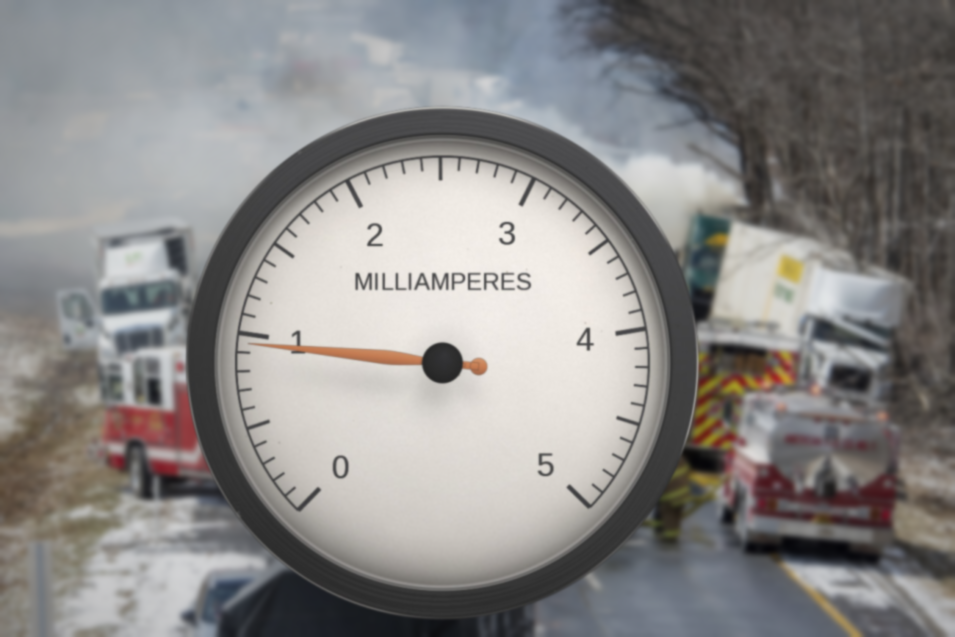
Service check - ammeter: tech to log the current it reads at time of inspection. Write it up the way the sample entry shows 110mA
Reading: 0.95mA
